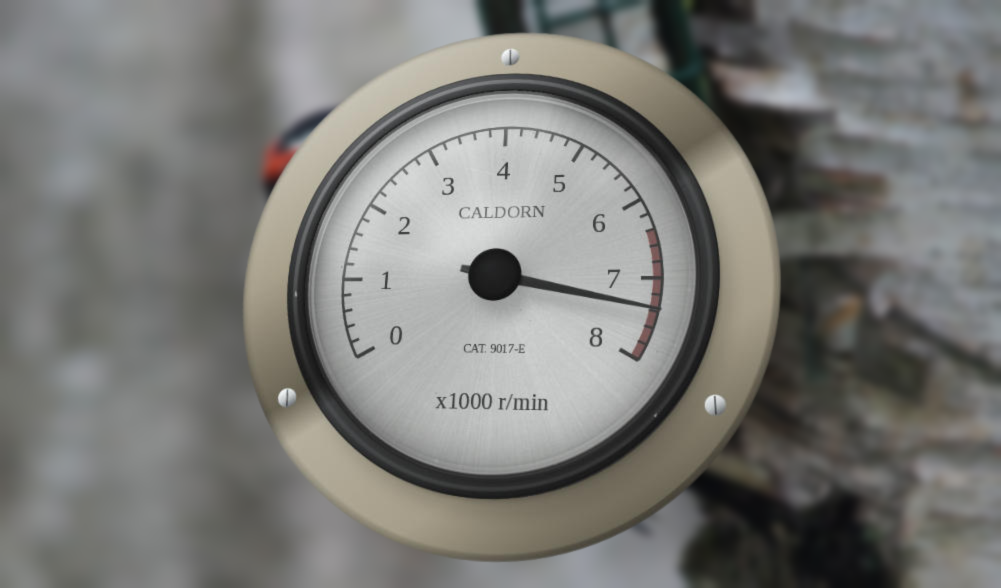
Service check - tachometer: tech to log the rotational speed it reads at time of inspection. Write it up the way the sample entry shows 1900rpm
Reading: 7400rpm
